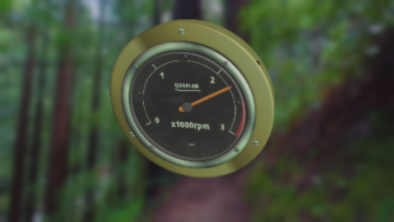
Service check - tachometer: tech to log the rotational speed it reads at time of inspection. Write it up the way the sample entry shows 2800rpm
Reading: 2250rpm
